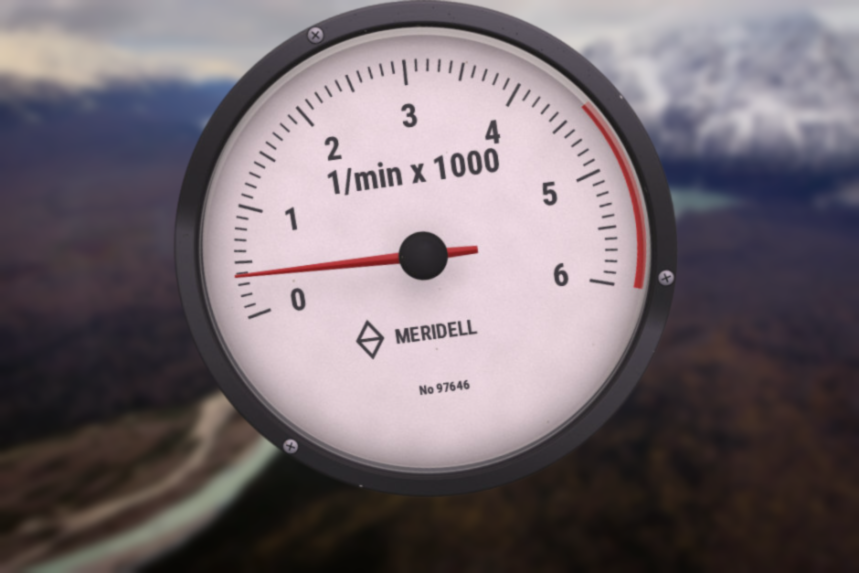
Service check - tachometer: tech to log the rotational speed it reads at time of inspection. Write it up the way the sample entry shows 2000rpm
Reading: 400rpm
